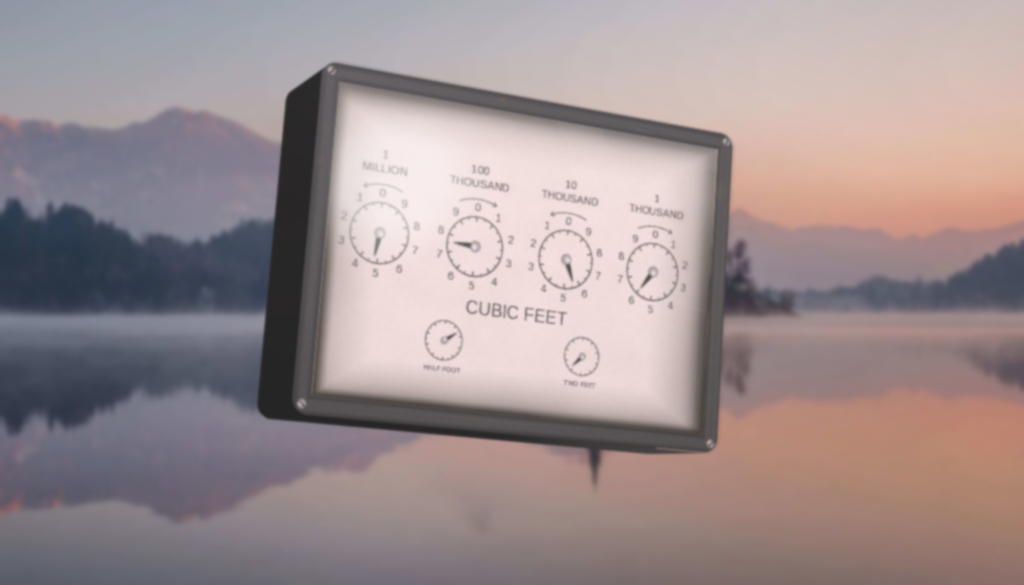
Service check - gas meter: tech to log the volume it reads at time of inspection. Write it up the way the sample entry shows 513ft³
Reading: 475600ft³
